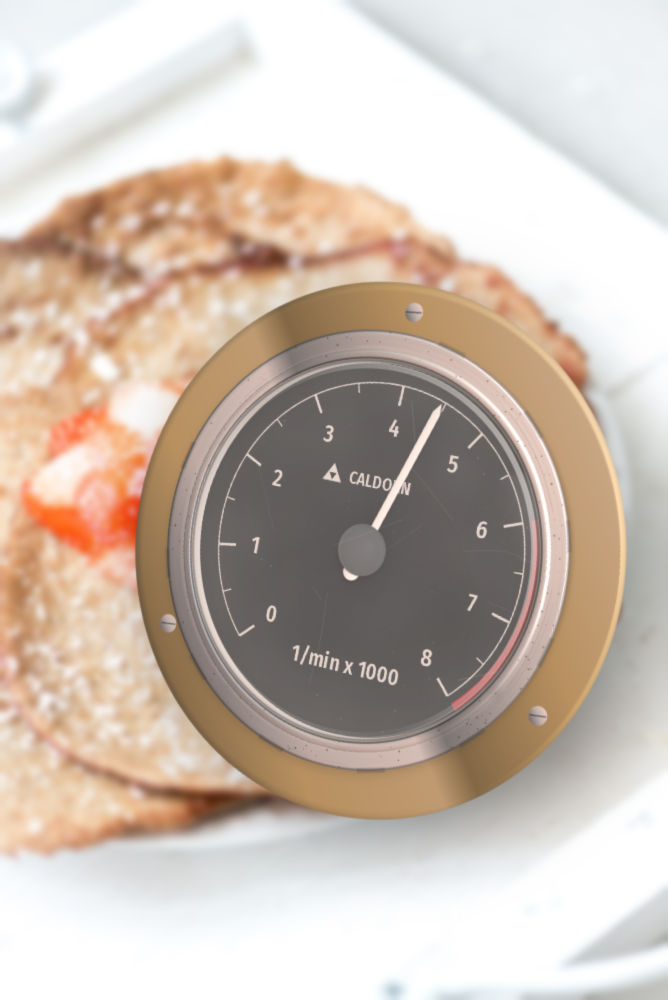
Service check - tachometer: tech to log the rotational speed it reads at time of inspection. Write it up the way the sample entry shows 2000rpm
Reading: 4500rpm
